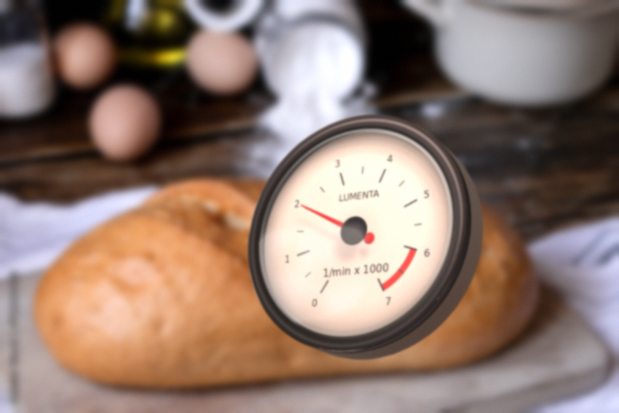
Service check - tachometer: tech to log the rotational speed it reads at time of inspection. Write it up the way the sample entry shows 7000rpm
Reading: 2000rpm
